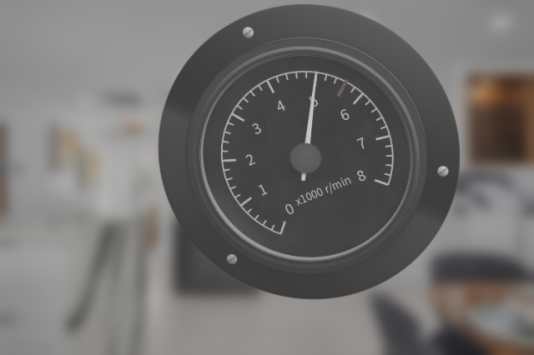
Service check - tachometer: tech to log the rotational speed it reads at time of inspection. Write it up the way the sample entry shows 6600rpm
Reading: 5000rpm
